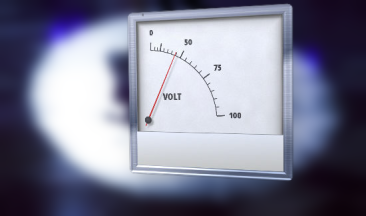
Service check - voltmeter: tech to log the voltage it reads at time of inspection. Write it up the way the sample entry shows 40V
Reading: 45V
